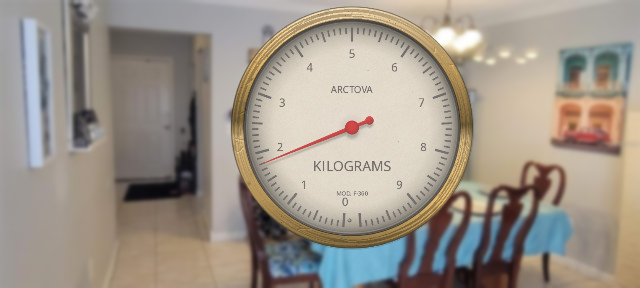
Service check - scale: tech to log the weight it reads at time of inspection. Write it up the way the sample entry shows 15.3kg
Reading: 1.8kg
